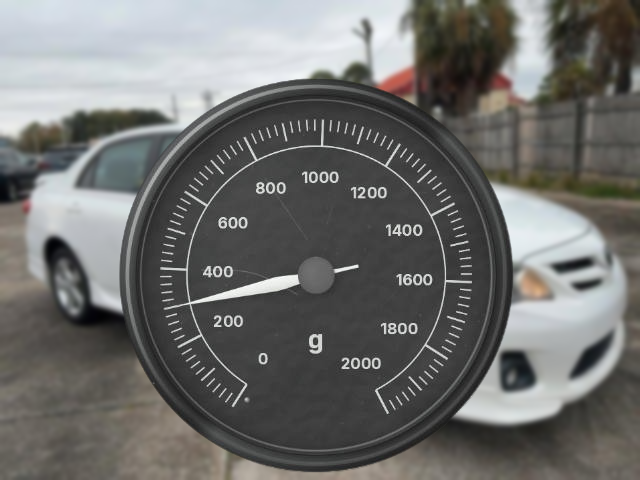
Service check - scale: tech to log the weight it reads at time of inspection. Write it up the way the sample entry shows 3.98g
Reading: 300g
